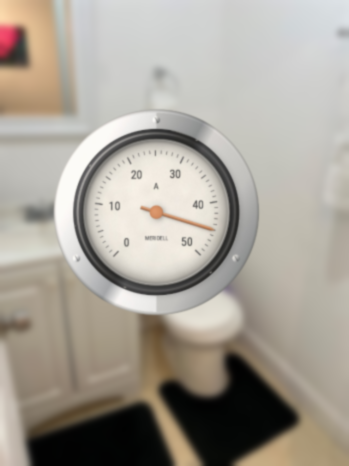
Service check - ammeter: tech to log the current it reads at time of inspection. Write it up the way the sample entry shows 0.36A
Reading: 45A
